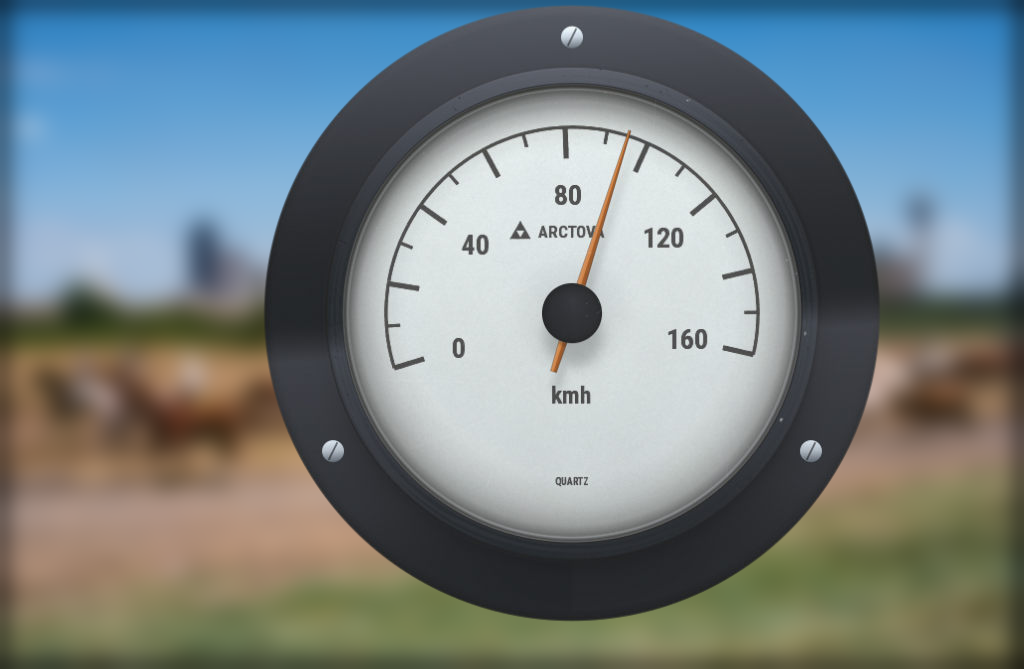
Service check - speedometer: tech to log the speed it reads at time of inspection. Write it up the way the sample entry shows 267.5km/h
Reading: 95km/h
